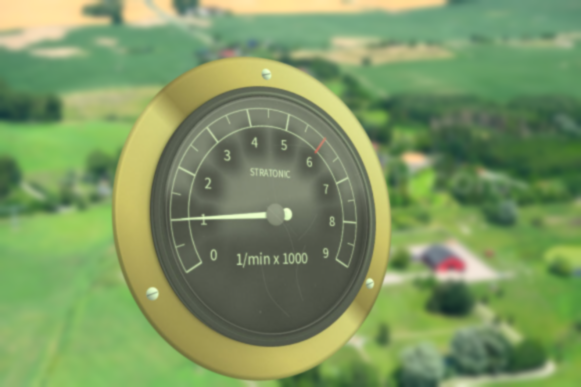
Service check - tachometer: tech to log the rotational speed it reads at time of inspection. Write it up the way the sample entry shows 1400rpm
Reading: 1000rpm
